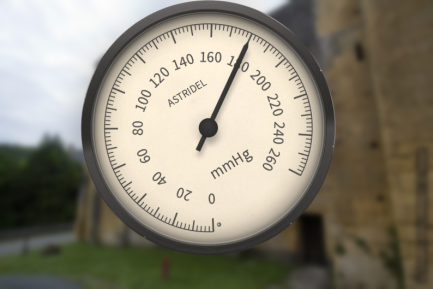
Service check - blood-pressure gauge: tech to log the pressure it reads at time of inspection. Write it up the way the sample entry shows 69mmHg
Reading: 180mmHg
